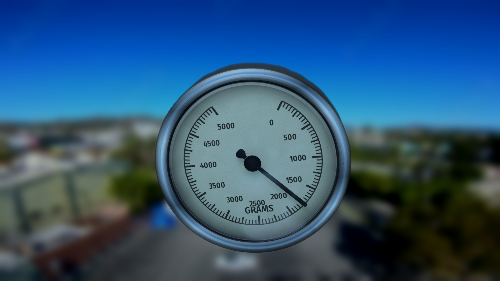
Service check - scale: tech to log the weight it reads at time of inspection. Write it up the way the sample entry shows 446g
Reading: 1750g
